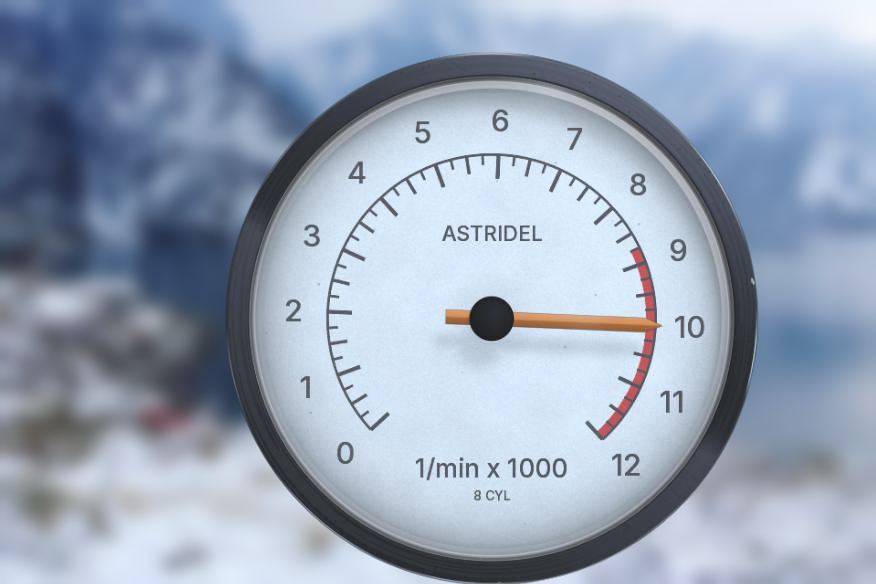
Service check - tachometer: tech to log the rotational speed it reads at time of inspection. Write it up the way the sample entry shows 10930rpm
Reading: 10000rpm
